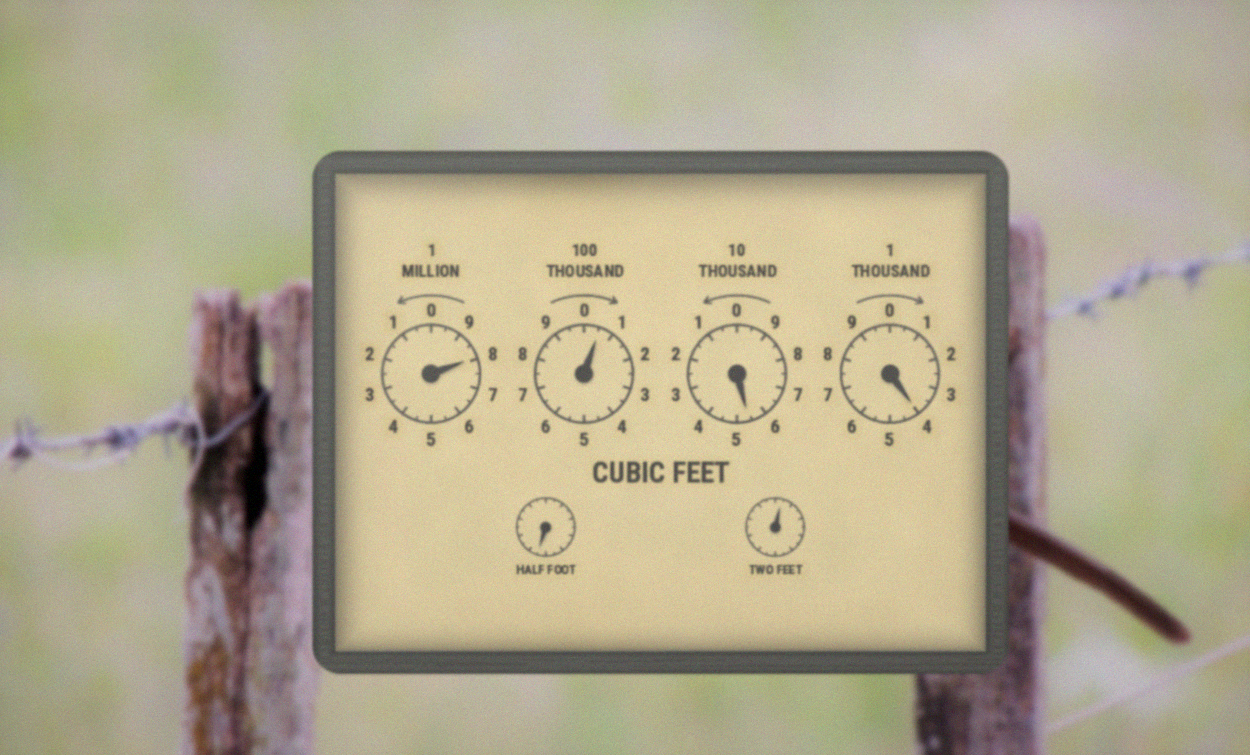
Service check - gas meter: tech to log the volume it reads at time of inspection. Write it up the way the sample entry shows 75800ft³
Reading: 805400ft³
